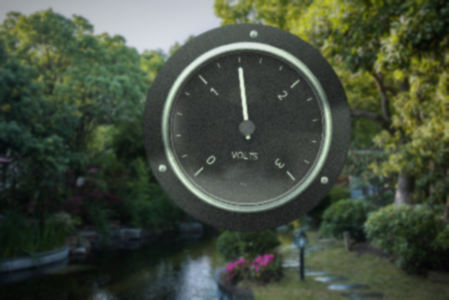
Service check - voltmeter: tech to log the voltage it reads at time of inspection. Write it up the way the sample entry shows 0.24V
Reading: 1.4V
